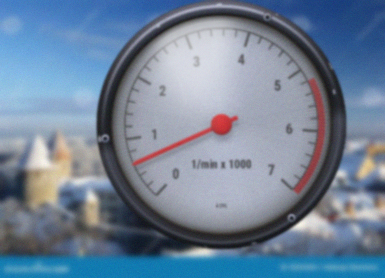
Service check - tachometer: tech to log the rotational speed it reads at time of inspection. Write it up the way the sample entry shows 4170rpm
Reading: 600rpm
